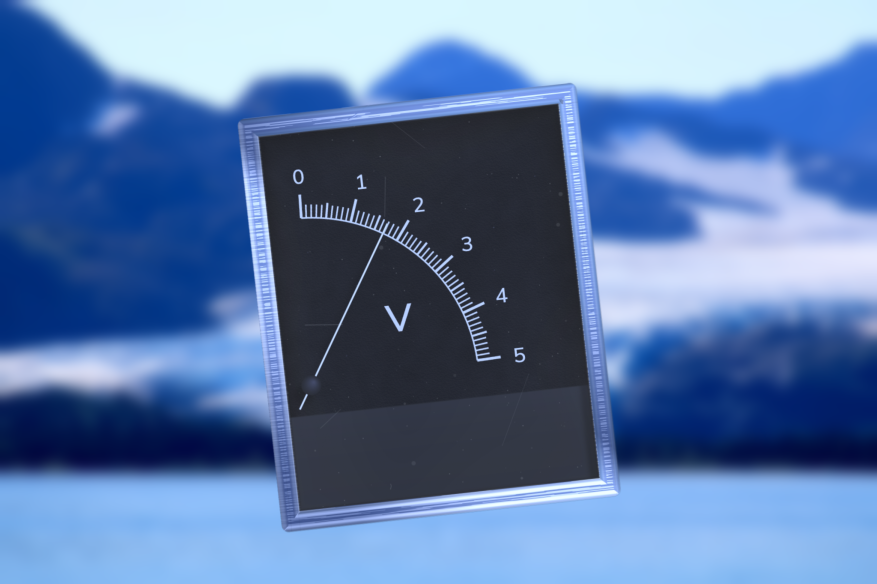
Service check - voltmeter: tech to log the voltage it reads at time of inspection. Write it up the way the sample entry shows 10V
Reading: 1.7V
